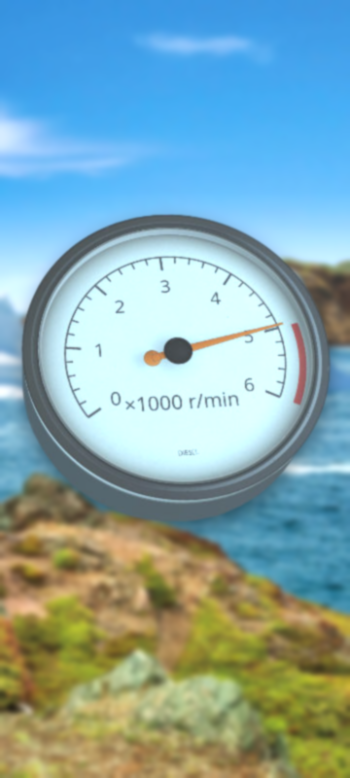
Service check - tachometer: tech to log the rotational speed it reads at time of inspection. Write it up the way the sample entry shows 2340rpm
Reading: 5000rpm
